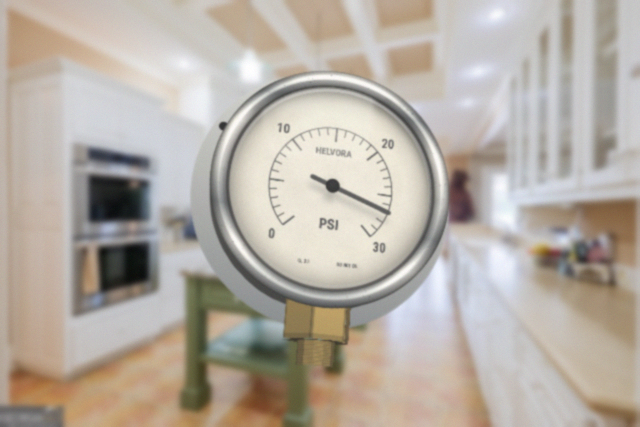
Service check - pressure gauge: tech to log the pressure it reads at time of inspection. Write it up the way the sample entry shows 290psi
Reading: 27psi
